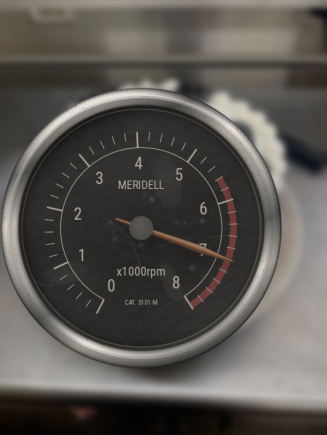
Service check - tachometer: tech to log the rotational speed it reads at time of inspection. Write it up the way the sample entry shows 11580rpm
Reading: 7000rpm
